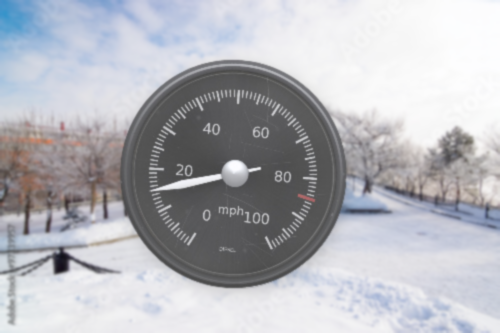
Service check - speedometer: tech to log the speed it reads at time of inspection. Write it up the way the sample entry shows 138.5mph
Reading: 15mph
